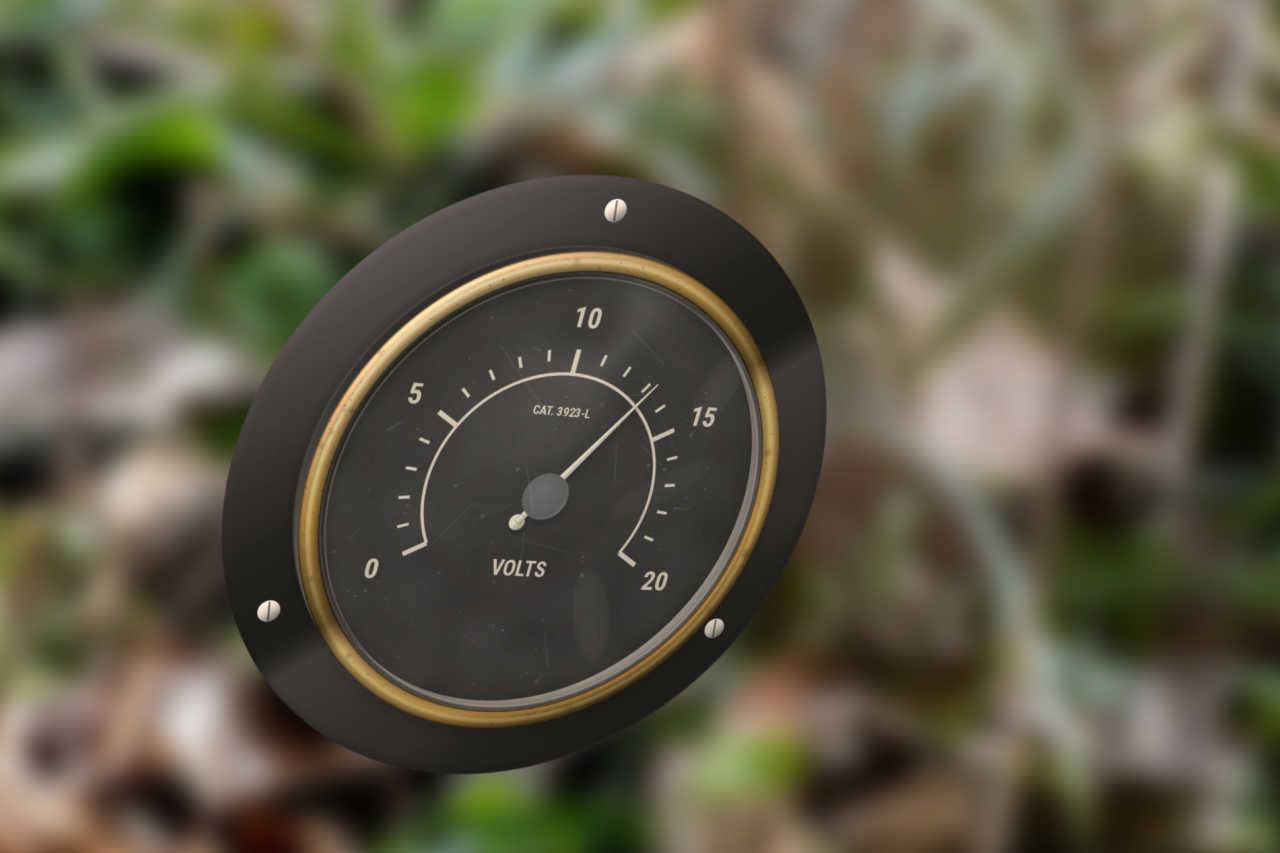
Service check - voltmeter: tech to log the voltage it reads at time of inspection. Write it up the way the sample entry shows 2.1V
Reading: 13V
